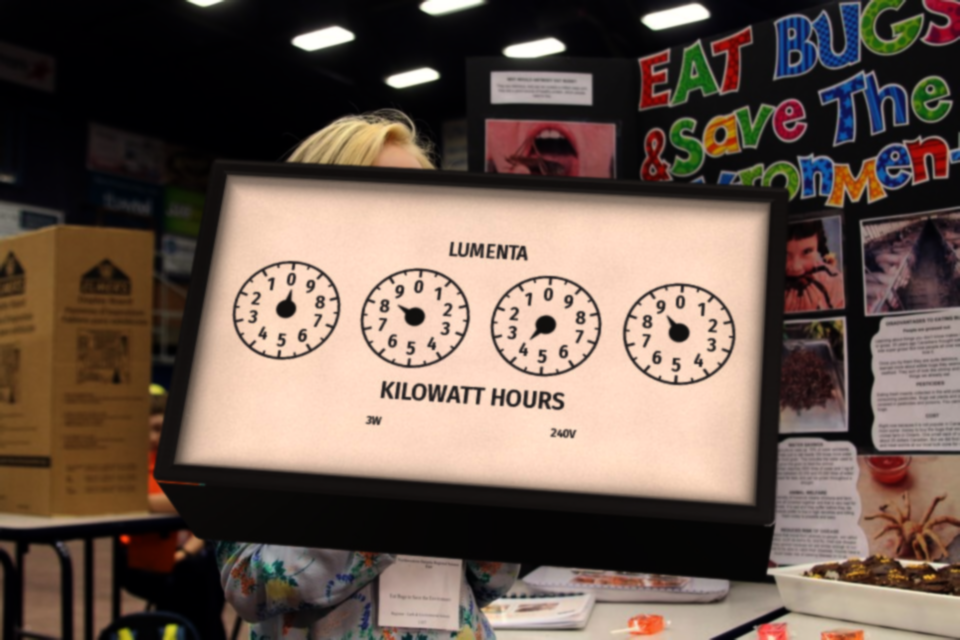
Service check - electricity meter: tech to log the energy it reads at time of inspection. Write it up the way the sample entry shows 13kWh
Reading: 9839kWh
